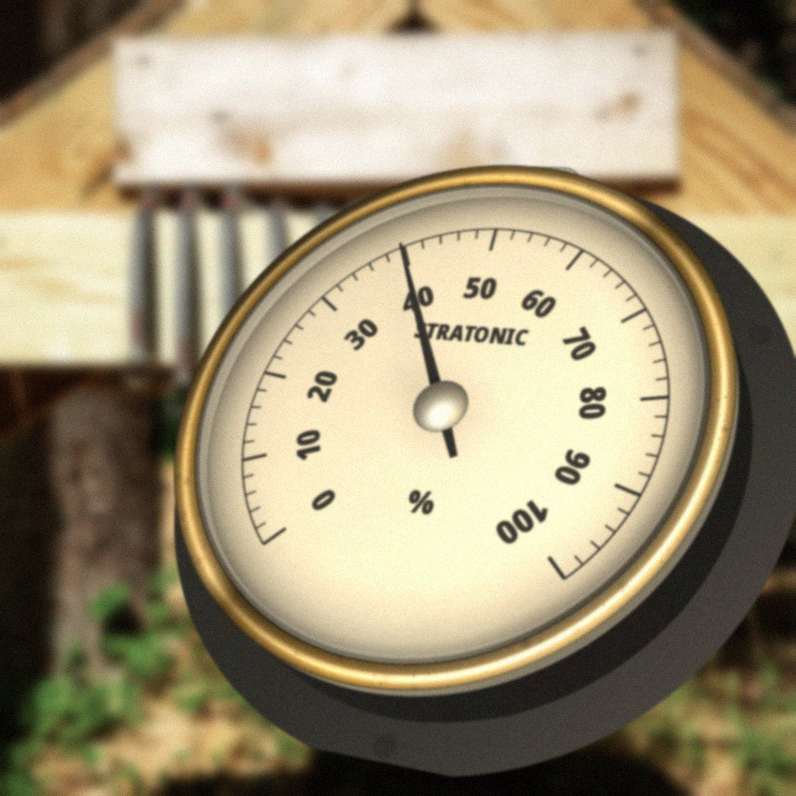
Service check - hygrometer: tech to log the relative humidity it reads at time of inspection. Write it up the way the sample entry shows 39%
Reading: 40%
